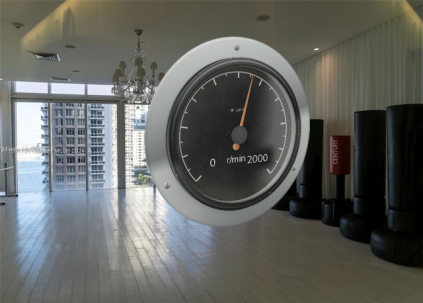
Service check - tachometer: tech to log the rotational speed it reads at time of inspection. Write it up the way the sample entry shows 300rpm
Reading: 1100rpm
